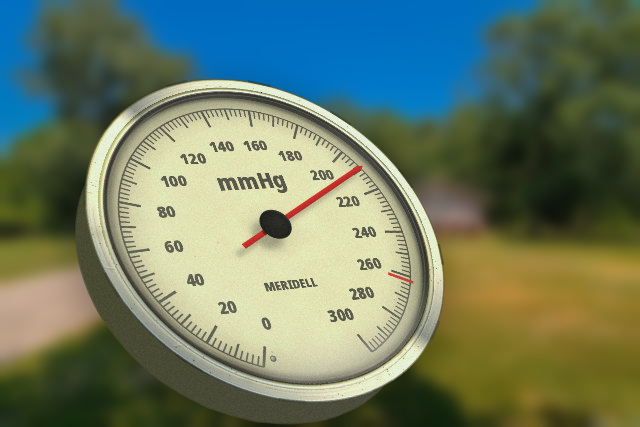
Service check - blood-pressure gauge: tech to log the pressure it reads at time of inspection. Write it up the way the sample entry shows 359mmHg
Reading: 210mmHg
